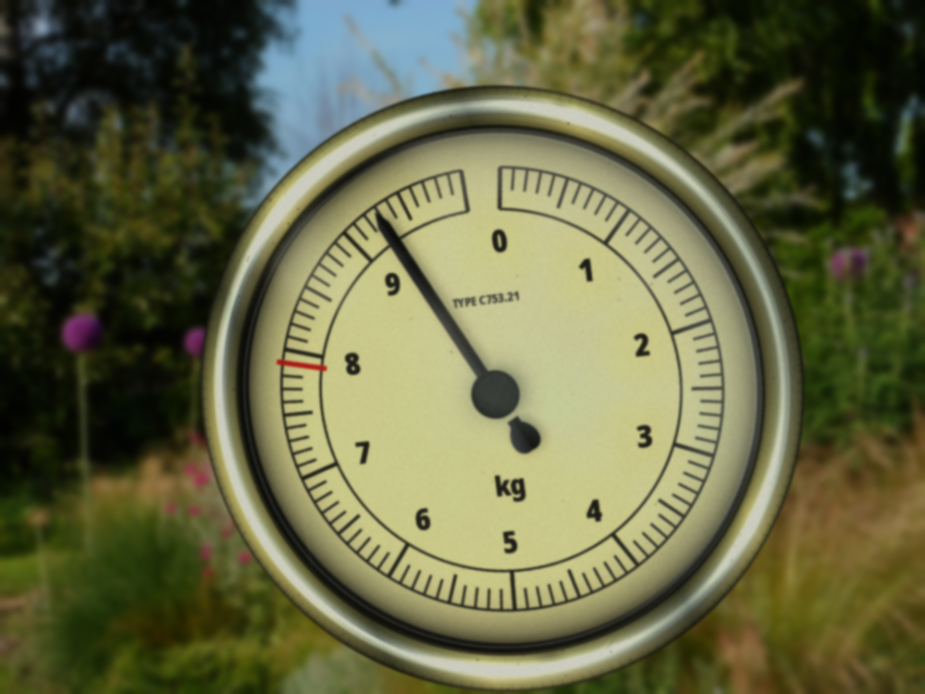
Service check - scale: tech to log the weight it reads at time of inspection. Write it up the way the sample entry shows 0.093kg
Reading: 9.3kg
